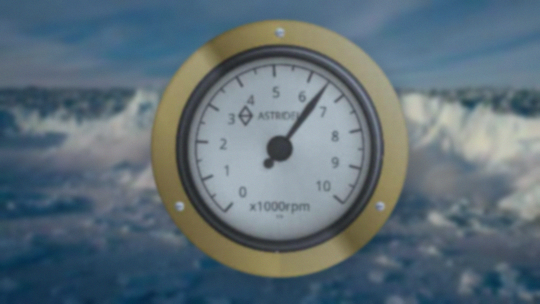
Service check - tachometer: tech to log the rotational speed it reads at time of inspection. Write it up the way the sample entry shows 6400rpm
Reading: 6500rpm
